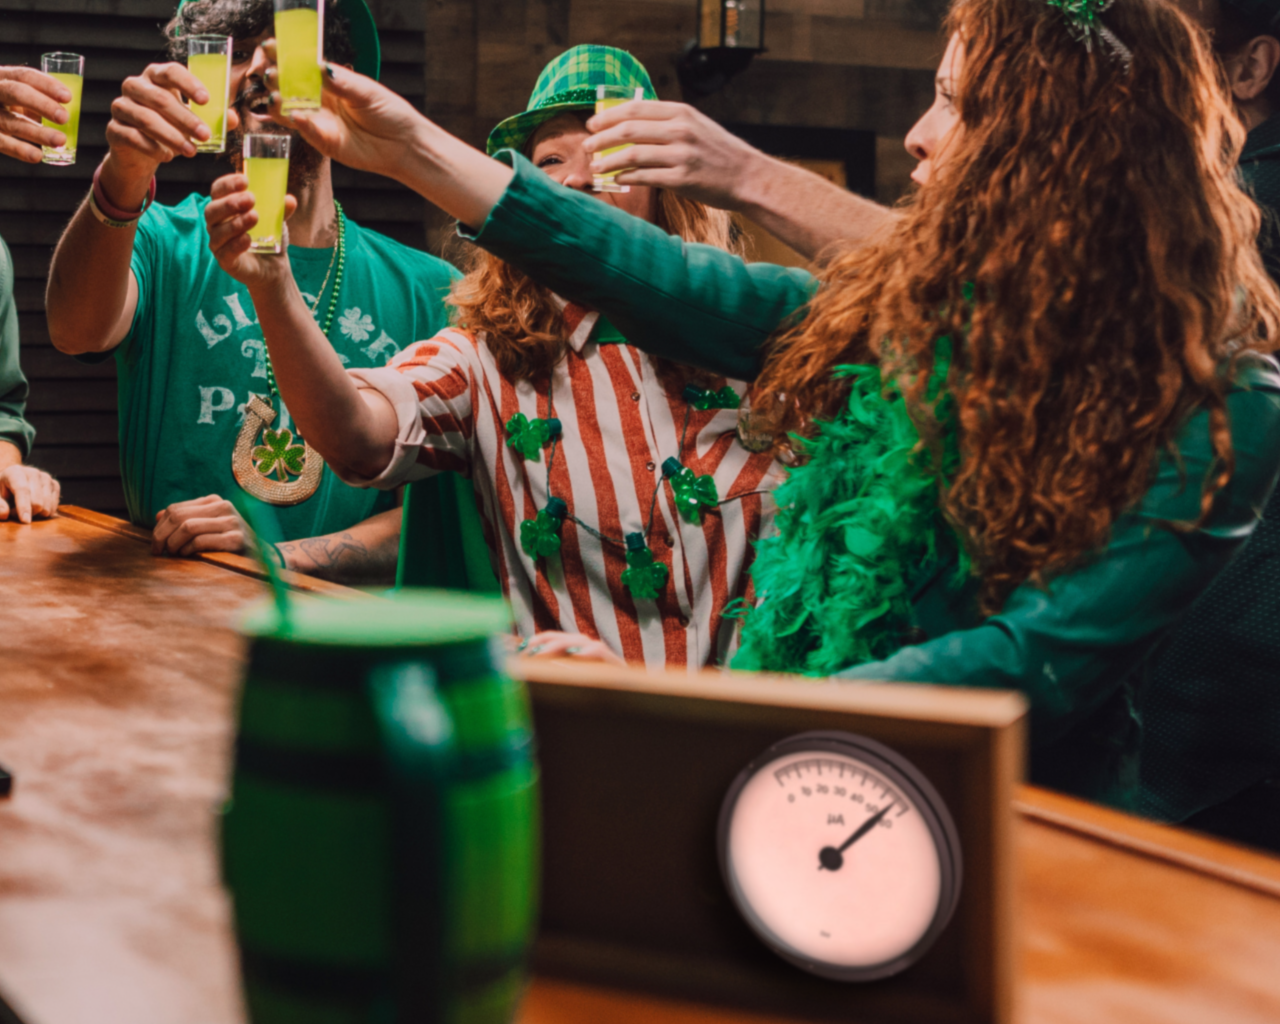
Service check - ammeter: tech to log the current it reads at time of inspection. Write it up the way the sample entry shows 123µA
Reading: 55µA
